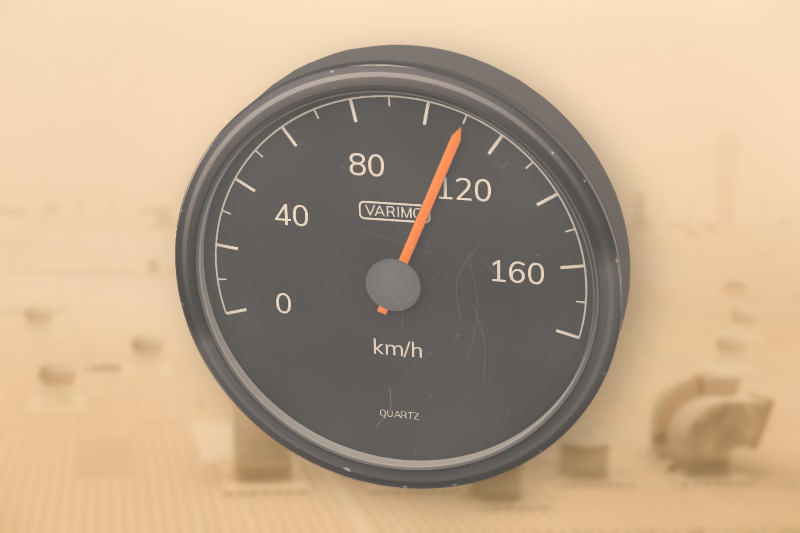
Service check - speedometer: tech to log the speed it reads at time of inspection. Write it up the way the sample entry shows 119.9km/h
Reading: 110km/h
